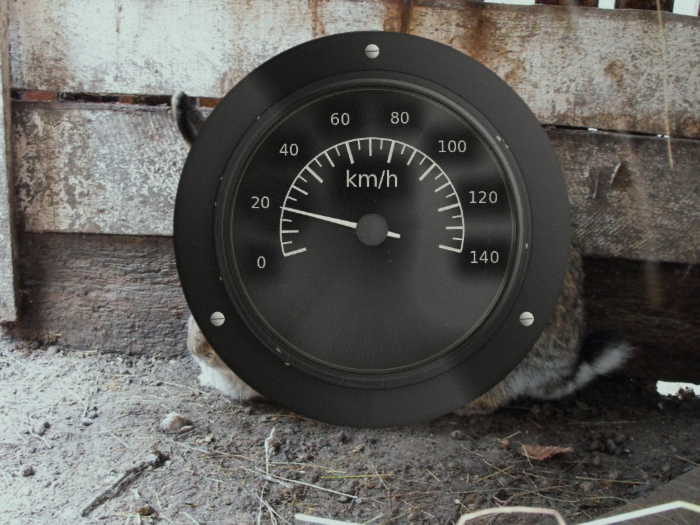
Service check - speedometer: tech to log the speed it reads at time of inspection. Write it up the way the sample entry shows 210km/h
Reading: 20km/h
